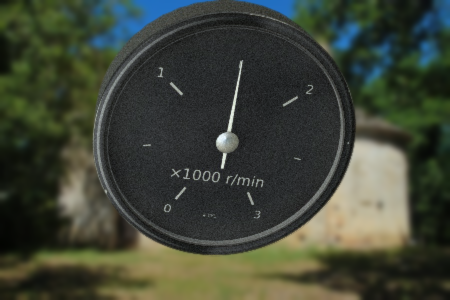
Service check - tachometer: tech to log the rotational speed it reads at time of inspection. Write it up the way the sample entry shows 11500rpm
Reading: 1500rpm
